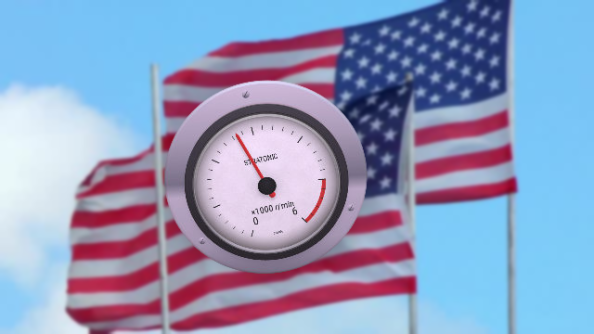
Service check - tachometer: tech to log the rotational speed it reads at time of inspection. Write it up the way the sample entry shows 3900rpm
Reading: 2700rpm
